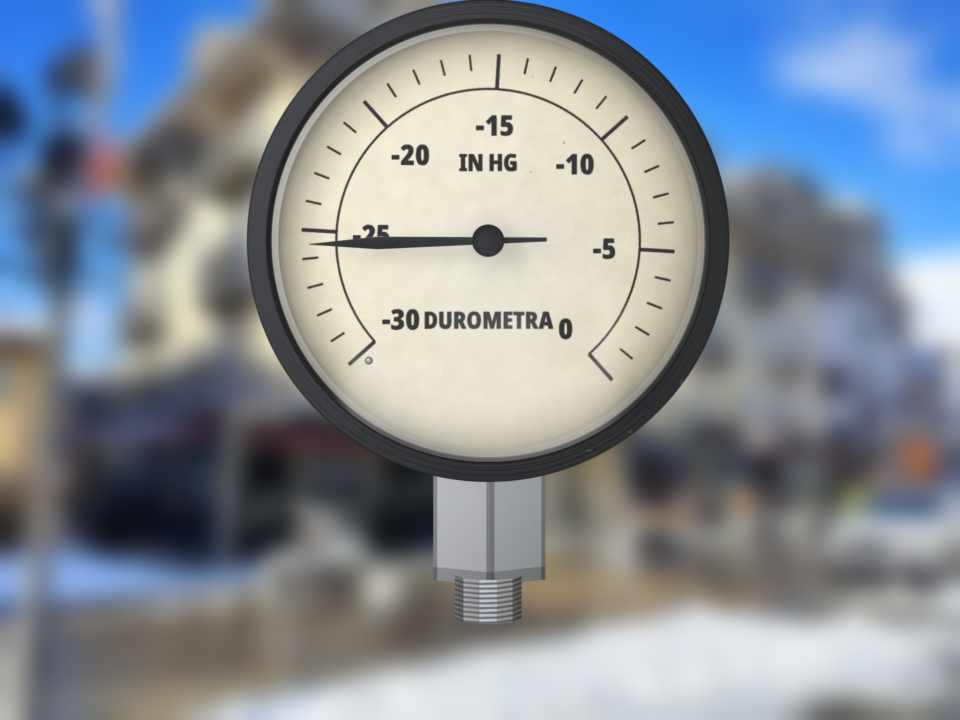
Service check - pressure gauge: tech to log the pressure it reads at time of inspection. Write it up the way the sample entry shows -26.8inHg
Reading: -25.5inHg
